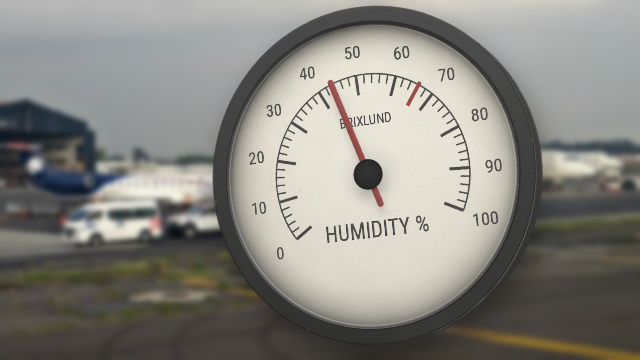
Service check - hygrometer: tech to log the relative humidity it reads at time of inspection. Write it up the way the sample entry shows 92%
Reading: 44%
